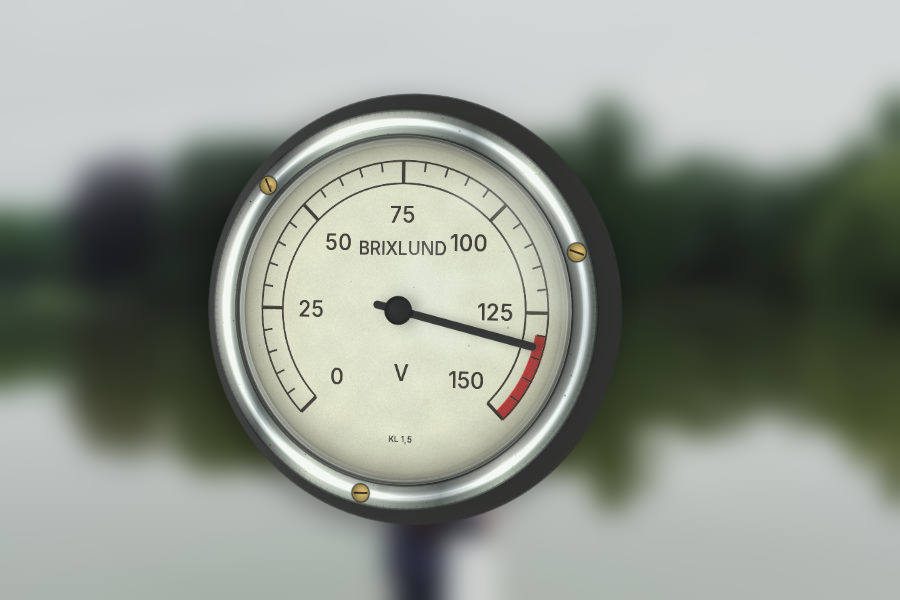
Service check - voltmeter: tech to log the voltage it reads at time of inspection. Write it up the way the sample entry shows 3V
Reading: 132.5V
